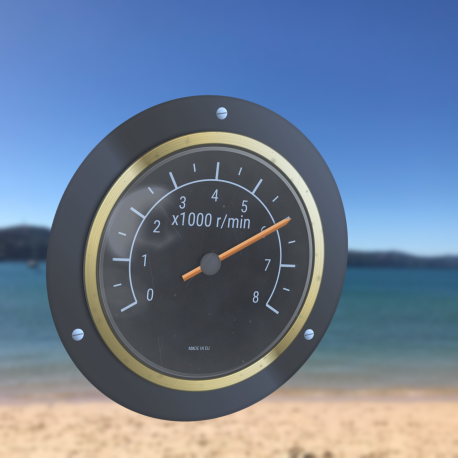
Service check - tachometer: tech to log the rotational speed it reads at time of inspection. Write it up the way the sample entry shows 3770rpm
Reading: 6000rpm
